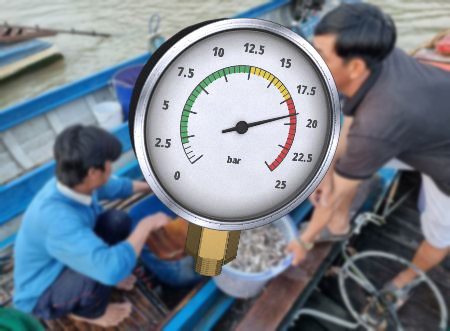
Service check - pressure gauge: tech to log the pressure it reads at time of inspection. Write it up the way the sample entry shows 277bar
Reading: 19bar
